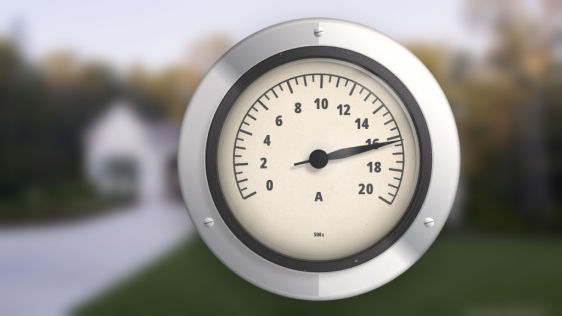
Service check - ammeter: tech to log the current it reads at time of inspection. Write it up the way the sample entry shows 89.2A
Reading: 16.25A
